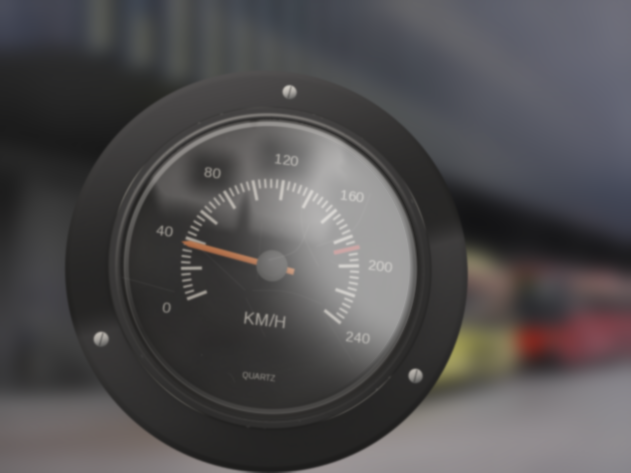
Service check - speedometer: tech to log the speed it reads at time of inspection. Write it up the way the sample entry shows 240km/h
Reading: 36km/h
